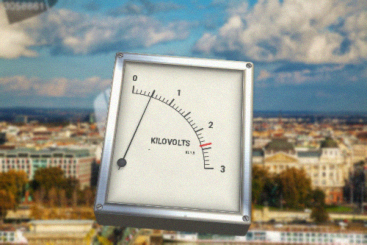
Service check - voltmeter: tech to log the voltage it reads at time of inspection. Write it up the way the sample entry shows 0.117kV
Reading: 0.5kV
